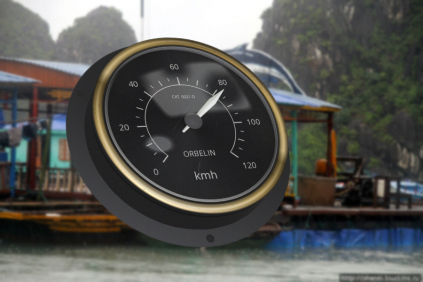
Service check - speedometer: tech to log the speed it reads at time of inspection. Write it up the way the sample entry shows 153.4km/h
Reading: 82.5km/h
